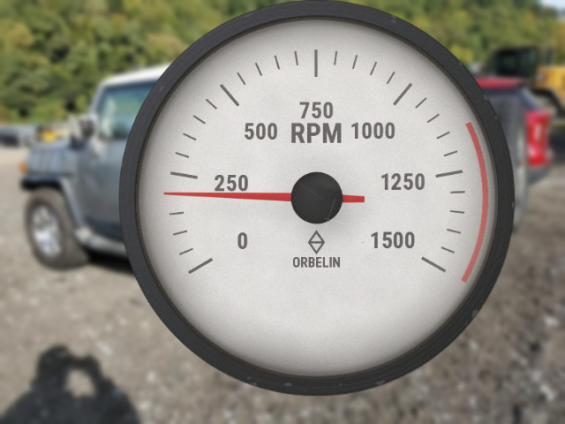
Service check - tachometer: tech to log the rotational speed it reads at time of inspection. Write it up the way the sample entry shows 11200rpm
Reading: 200rpm
